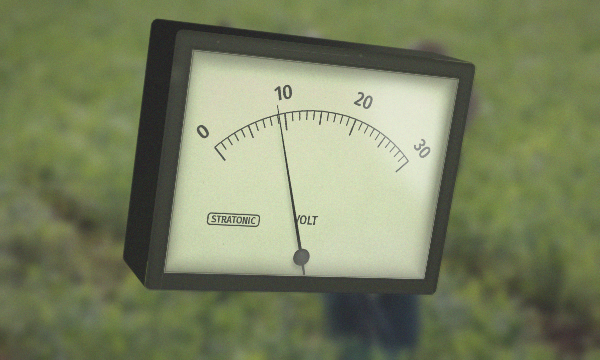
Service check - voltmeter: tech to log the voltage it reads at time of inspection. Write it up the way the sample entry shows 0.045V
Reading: 9V
